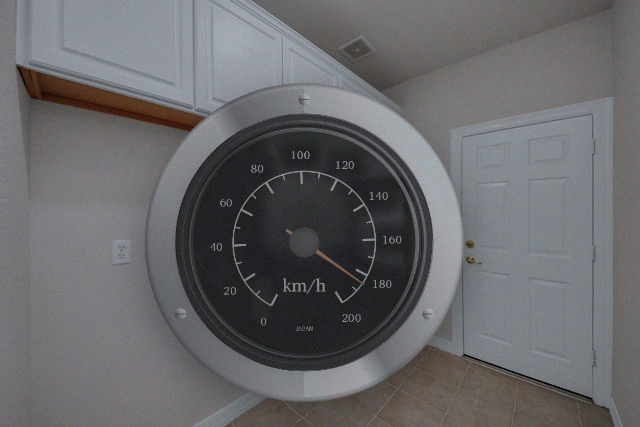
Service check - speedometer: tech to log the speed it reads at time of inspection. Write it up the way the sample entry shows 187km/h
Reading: 185km/h
